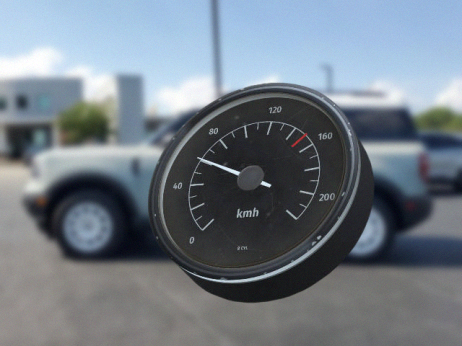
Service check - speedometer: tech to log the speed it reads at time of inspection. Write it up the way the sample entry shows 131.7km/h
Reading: 60km/h
